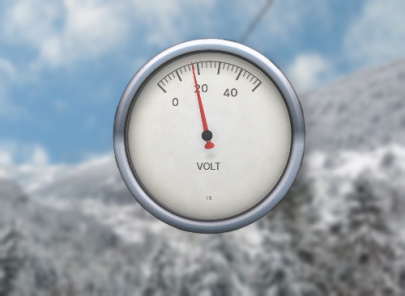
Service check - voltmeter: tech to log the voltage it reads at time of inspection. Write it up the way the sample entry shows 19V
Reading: 18V
